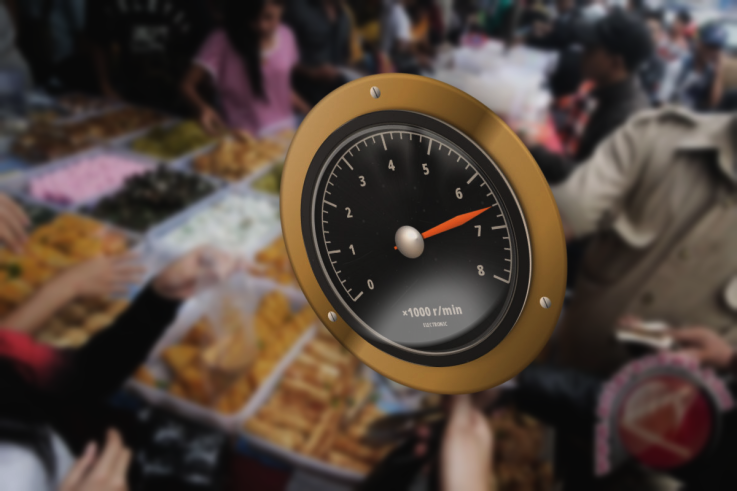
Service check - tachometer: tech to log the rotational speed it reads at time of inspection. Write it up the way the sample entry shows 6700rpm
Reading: 6600rpm
